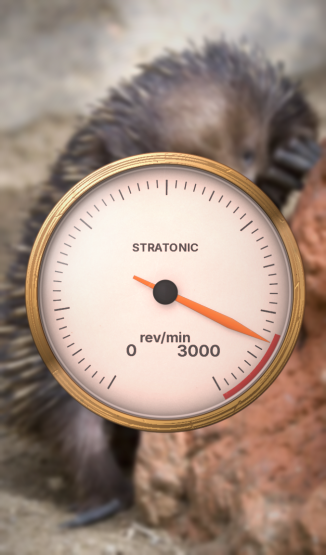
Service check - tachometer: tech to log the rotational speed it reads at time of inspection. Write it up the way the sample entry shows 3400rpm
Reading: 2650rpm
